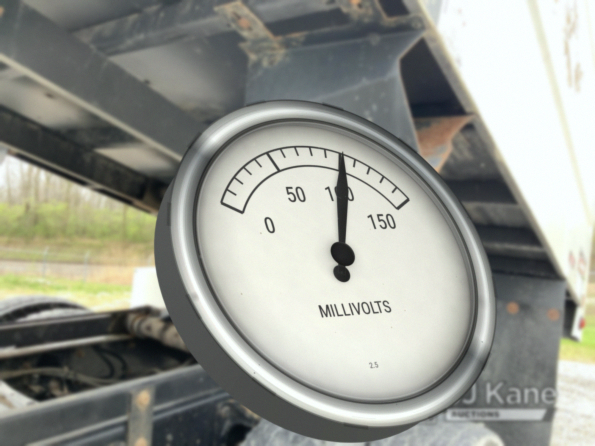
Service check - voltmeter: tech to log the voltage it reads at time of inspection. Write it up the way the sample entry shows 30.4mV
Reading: 100mV
